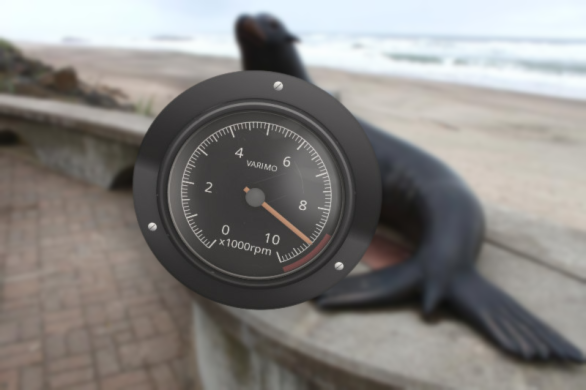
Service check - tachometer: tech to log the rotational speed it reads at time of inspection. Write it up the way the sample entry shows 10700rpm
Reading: 9000rpm
